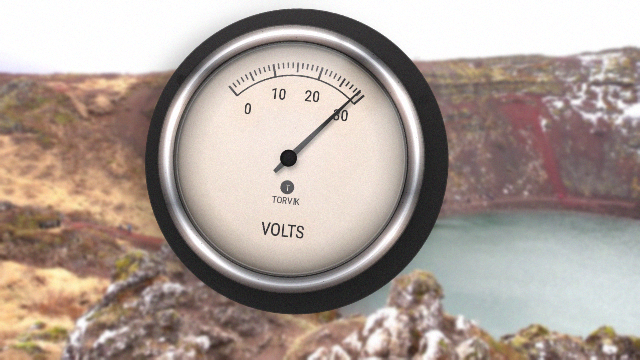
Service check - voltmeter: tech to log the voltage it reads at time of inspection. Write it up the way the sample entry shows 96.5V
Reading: 29V
